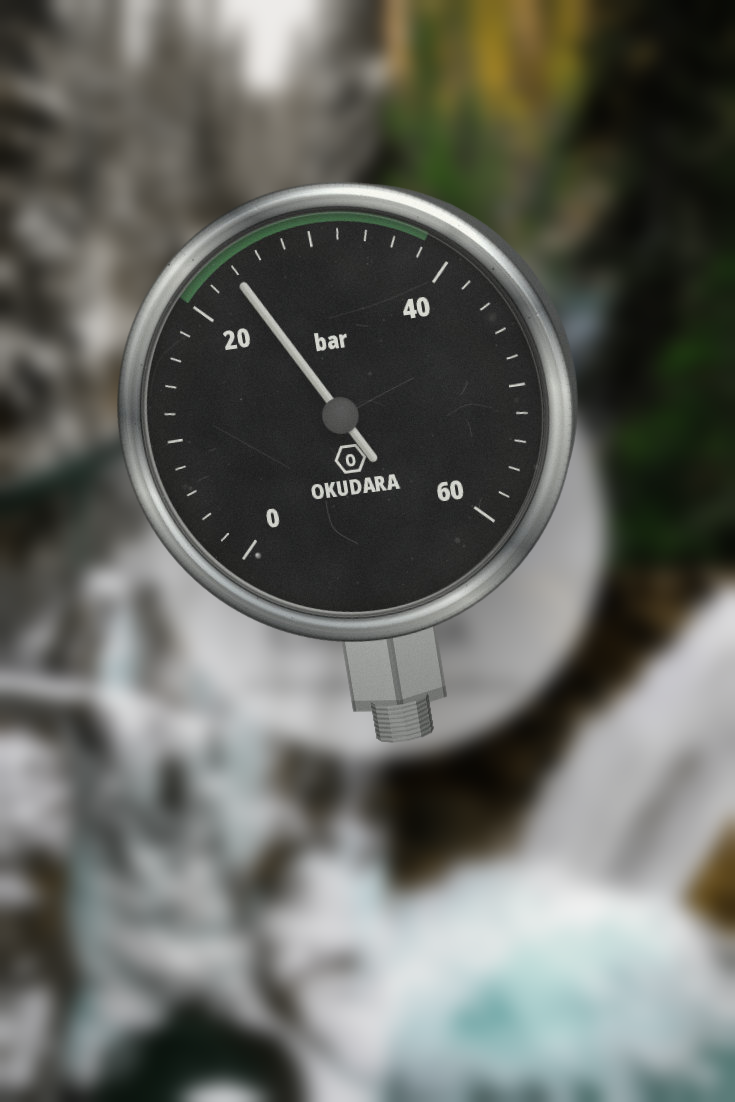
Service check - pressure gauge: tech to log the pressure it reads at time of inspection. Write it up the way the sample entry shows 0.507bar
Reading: 24bar
